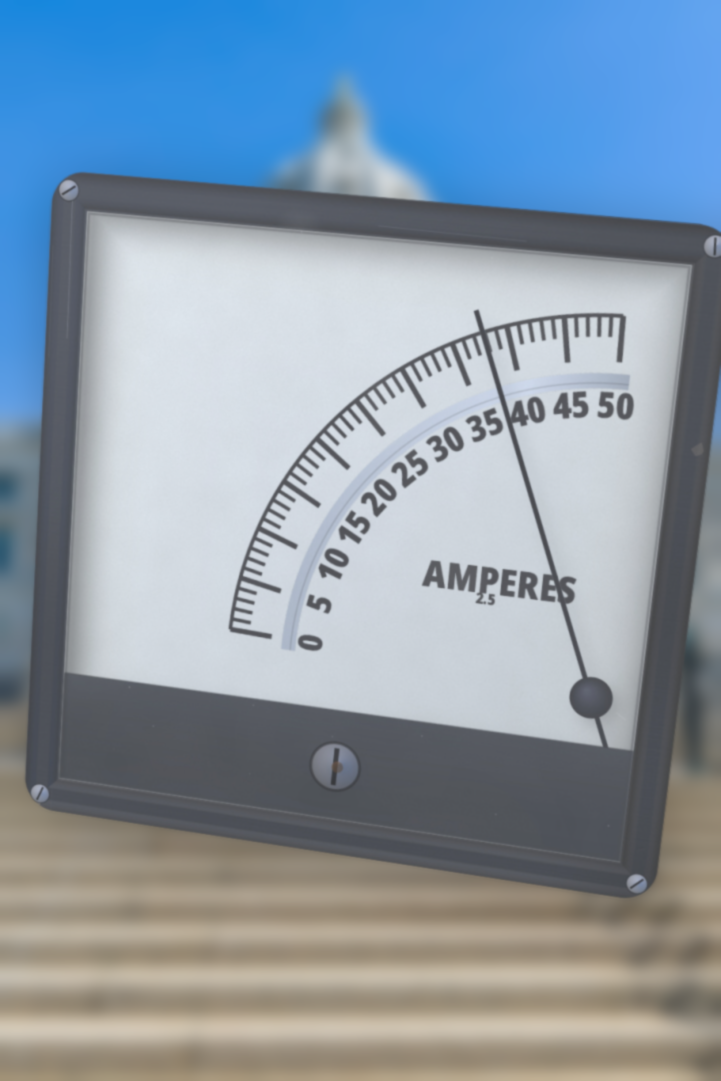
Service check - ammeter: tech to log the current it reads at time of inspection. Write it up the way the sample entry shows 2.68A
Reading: 38A
